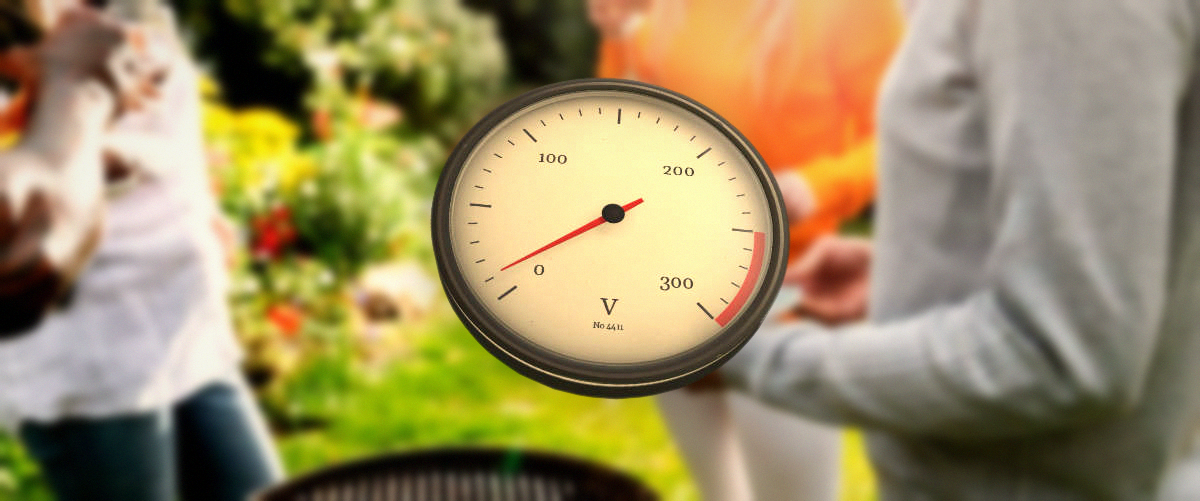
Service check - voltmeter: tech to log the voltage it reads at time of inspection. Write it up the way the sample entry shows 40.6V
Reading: 10V
